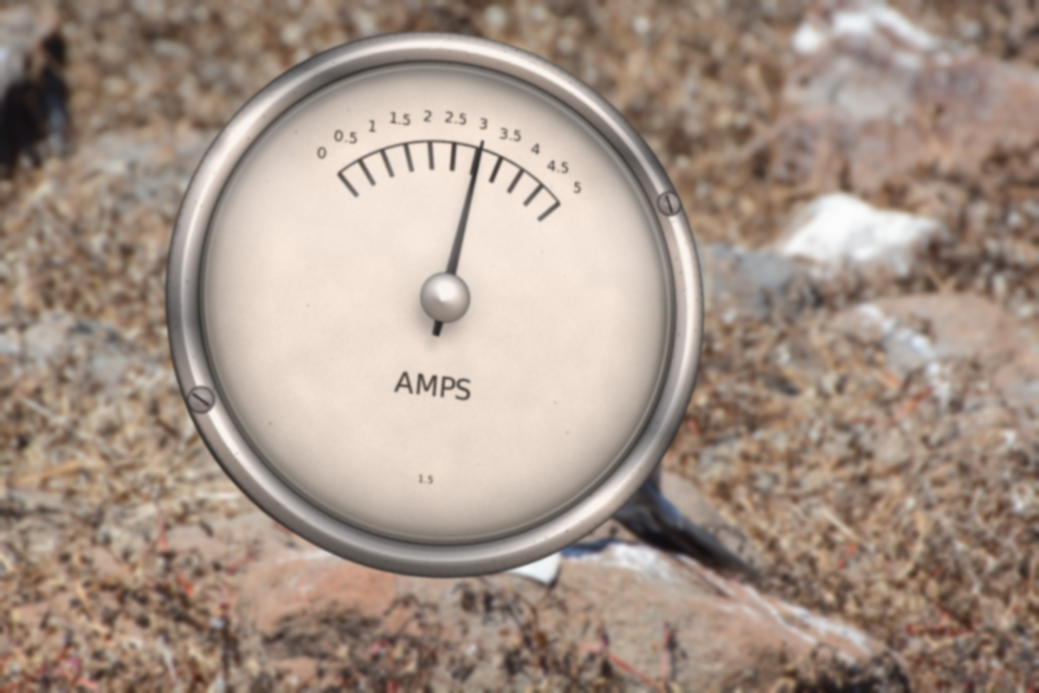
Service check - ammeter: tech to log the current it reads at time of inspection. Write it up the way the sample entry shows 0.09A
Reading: 3A
